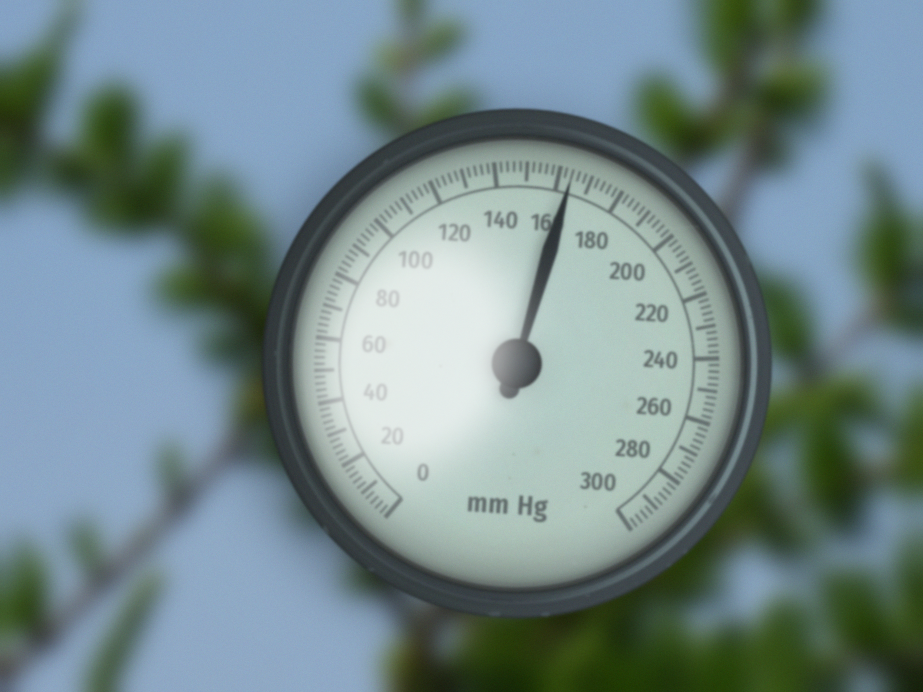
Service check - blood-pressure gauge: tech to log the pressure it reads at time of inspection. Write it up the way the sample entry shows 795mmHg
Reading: 164mmHg
